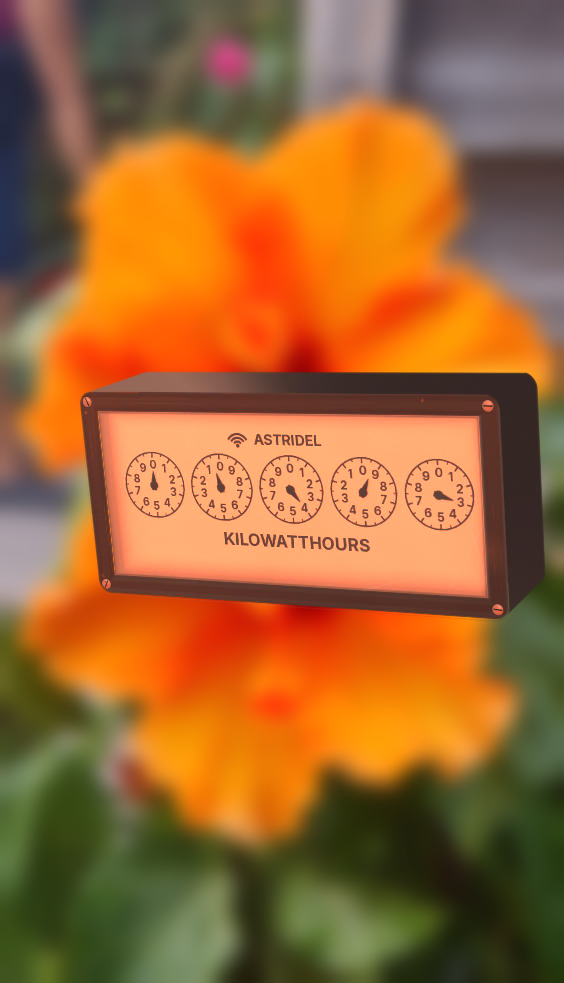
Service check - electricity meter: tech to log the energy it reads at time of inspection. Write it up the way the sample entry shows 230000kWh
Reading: 393kWh
